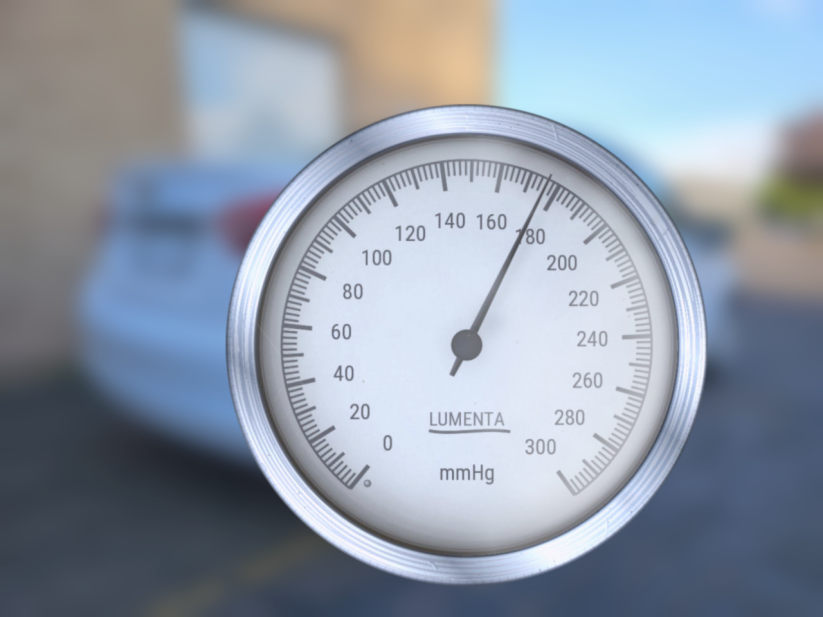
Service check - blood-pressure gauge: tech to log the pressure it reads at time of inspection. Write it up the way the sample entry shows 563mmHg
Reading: 176mmHg
